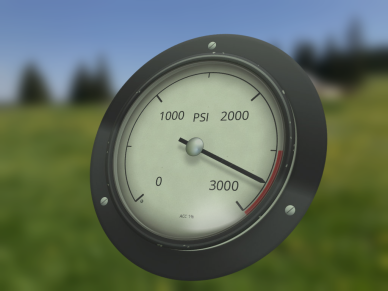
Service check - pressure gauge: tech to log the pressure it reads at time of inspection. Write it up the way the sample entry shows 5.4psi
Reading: 2750psi
